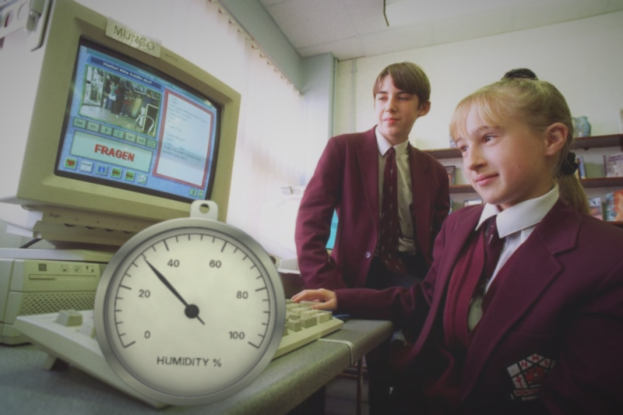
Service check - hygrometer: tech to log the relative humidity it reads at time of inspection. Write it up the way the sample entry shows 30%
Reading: 32%
